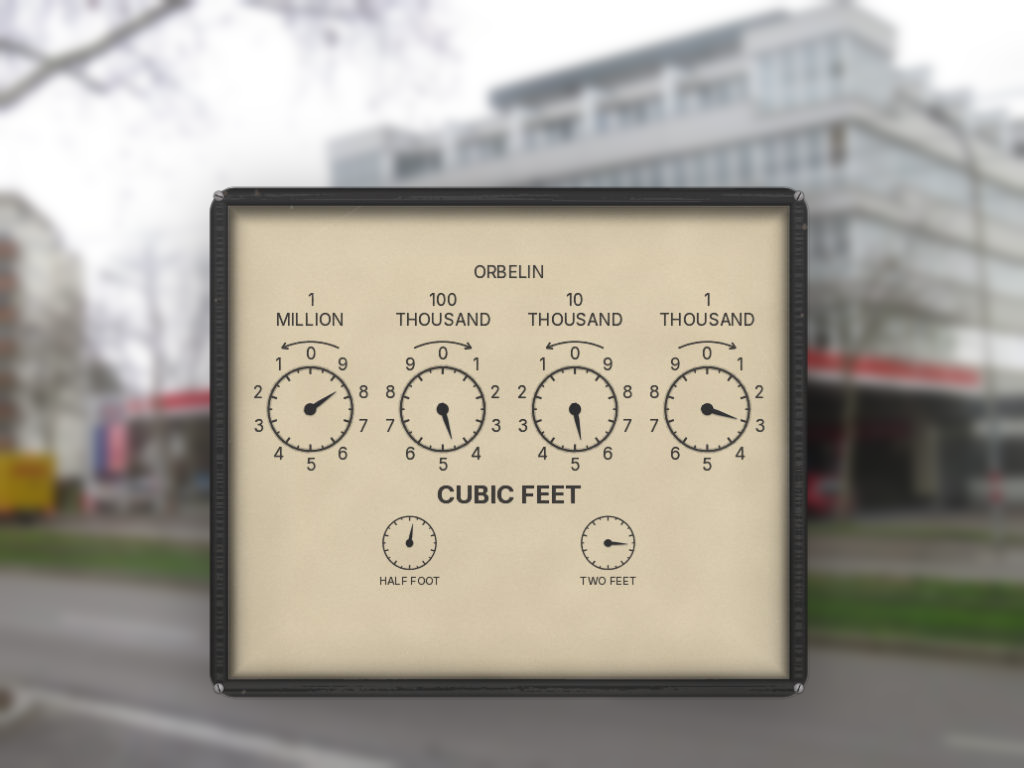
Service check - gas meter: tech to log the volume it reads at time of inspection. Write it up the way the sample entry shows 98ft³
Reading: 845300ft³
